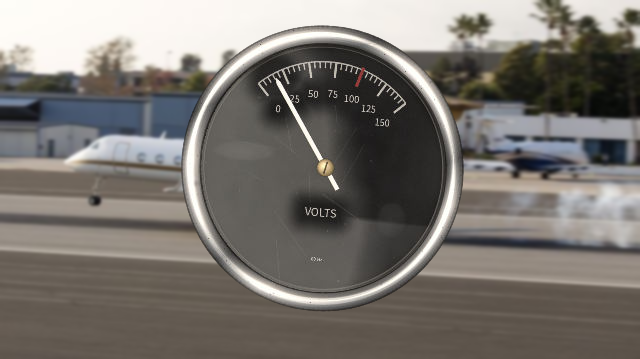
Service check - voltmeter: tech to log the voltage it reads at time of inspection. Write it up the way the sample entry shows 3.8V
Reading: 15V
